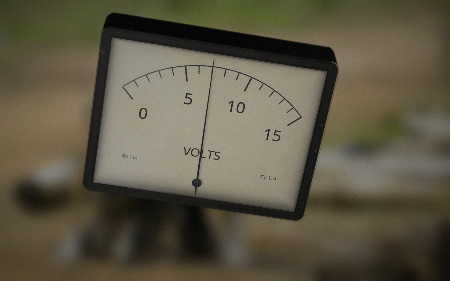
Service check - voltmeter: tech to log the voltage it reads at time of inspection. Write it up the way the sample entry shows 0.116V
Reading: 7V
